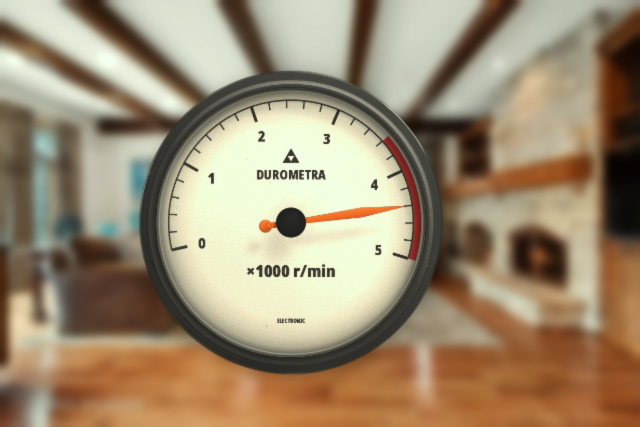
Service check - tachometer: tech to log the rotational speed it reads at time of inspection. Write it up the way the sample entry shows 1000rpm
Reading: 4400rpm
